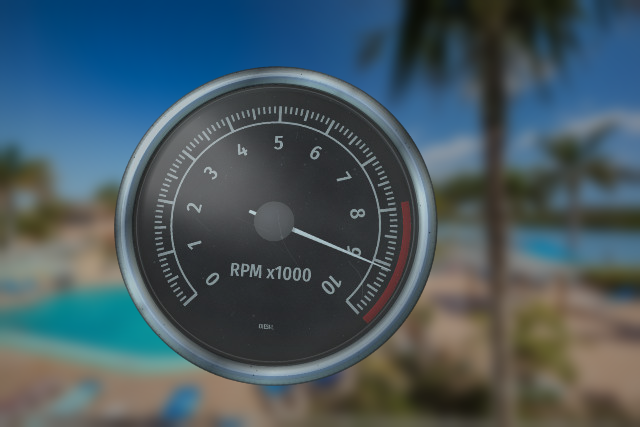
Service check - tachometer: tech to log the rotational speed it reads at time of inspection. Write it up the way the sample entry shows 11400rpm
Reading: 9100rpm
